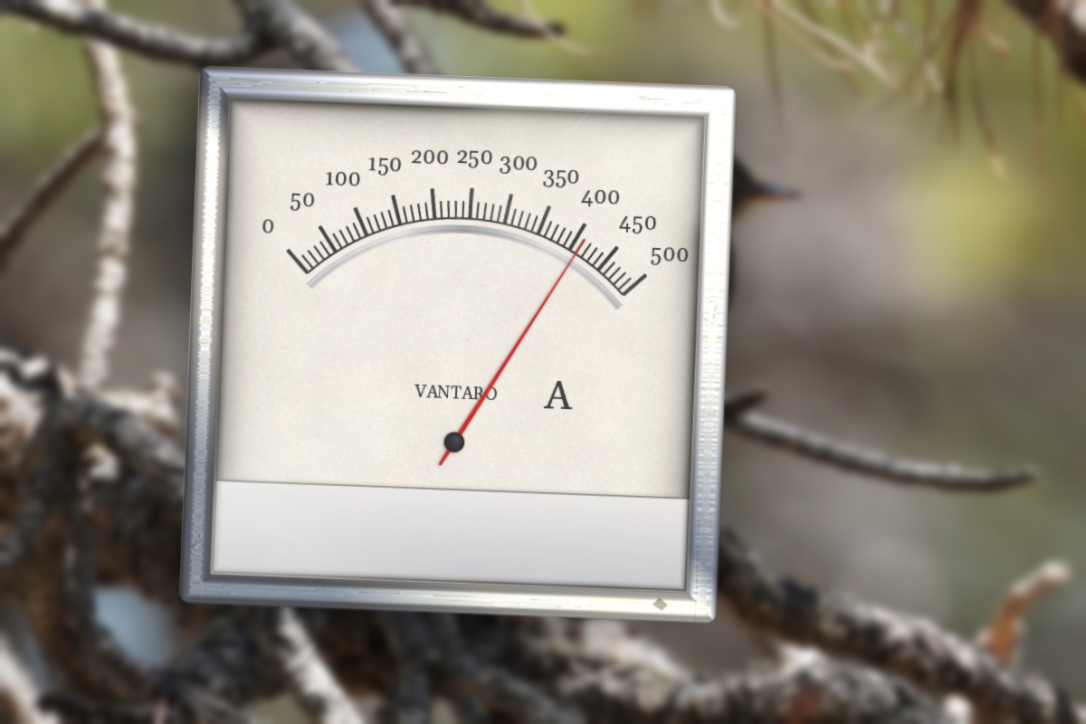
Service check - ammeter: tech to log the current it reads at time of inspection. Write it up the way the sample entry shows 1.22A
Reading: 410A
